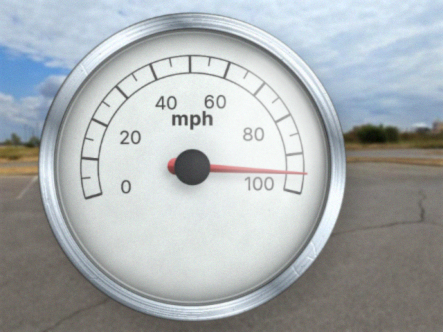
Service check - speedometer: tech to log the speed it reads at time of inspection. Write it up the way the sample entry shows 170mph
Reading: 95mph
